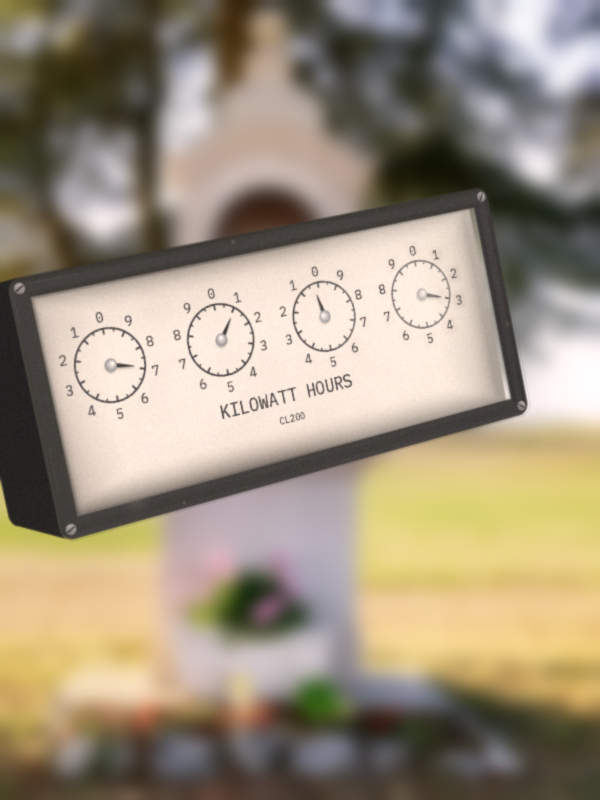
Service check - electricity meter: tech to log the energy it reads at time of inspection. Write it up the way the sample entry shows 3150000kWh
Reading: 7103kWh
